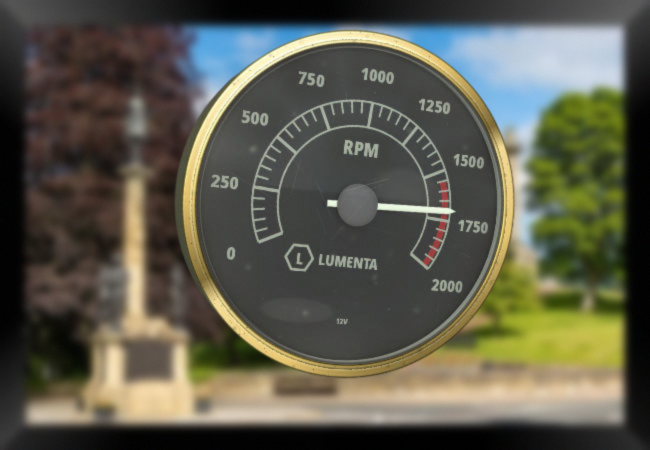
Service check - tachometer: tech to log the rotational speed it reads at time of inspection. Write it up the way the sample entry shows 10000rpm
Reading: 1700rpm
